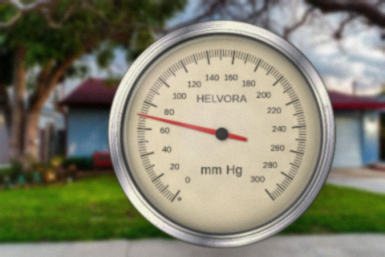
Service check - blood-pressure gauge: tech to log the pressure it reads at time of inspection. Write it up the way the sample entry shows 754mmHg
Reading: 70mmHg
